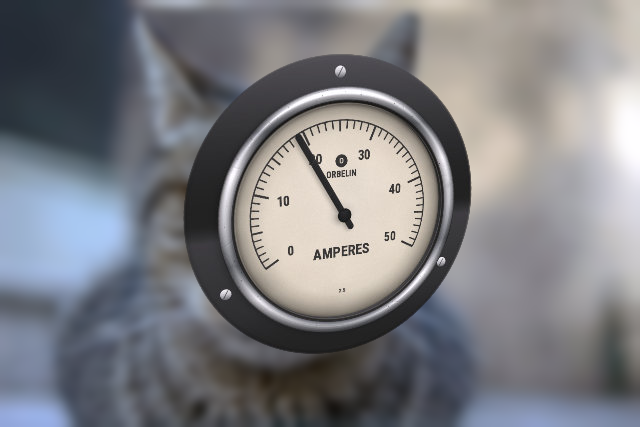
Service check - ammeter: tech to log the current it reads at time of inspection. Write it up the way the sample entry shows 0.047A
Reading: 19A
